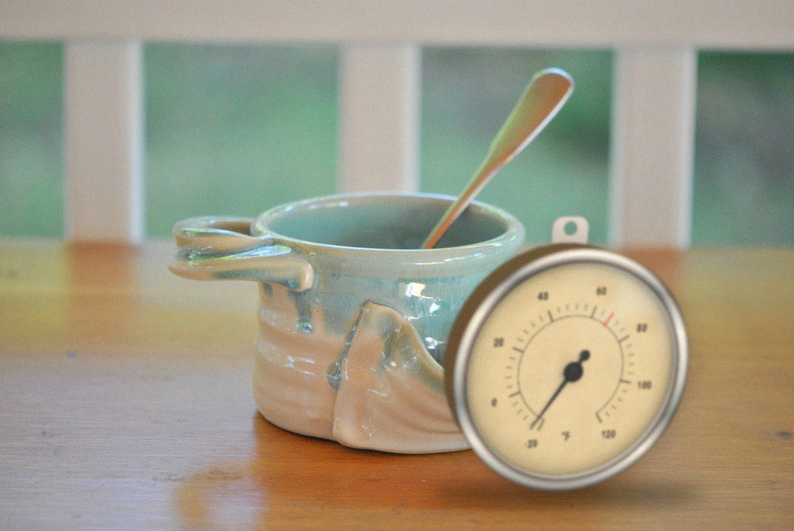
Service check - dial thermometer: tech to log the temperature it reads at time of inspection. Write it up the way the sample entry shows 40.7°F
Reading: -16°F
